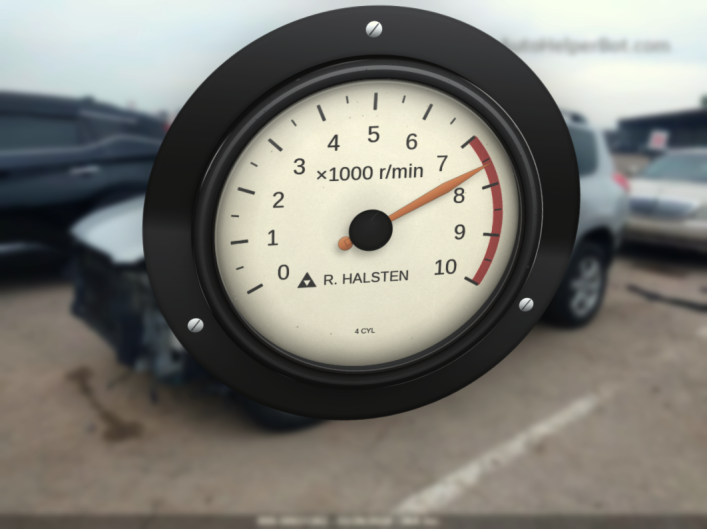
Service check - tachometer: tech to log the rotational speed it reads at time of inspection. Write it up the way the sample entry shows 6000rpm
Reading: 7500rpm
